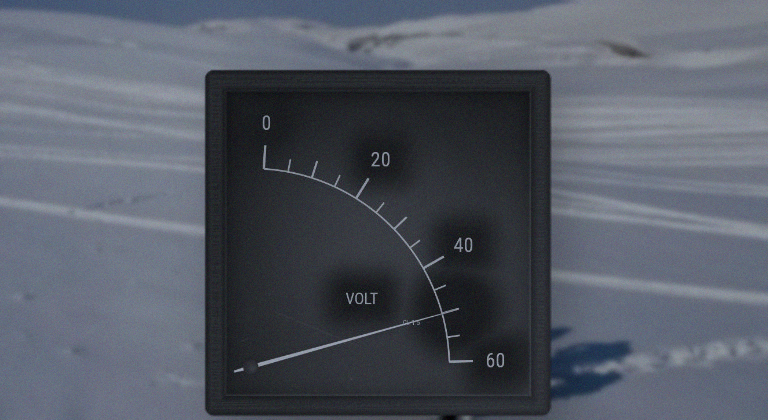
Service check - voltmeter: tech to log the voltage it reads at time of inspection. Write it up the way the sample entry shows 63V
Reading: 50V
